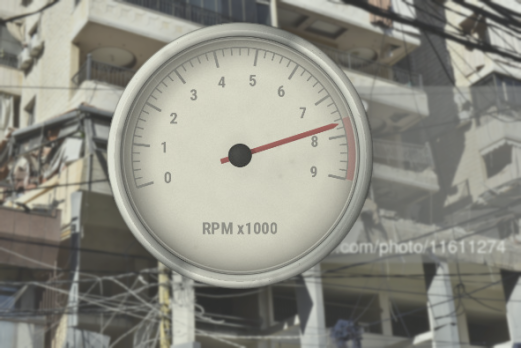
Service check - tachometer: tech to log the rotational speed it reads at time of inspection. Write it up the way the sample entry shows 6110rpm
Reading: 7700rpm
